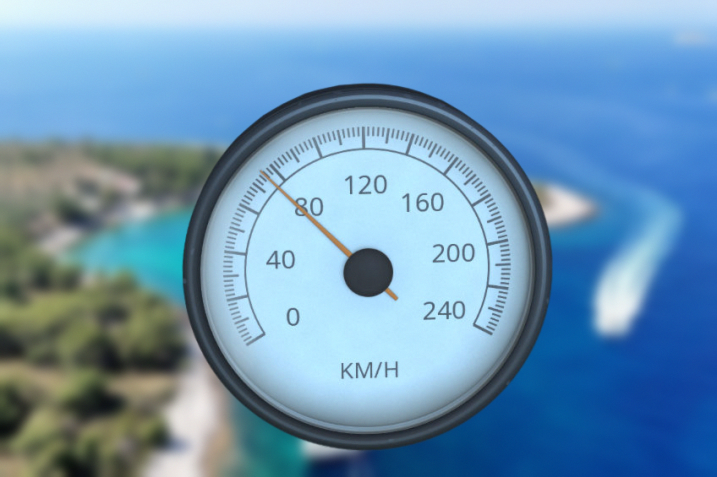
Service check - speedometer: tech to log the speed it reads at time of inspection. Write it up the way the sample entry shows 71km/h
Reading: 76km/h
